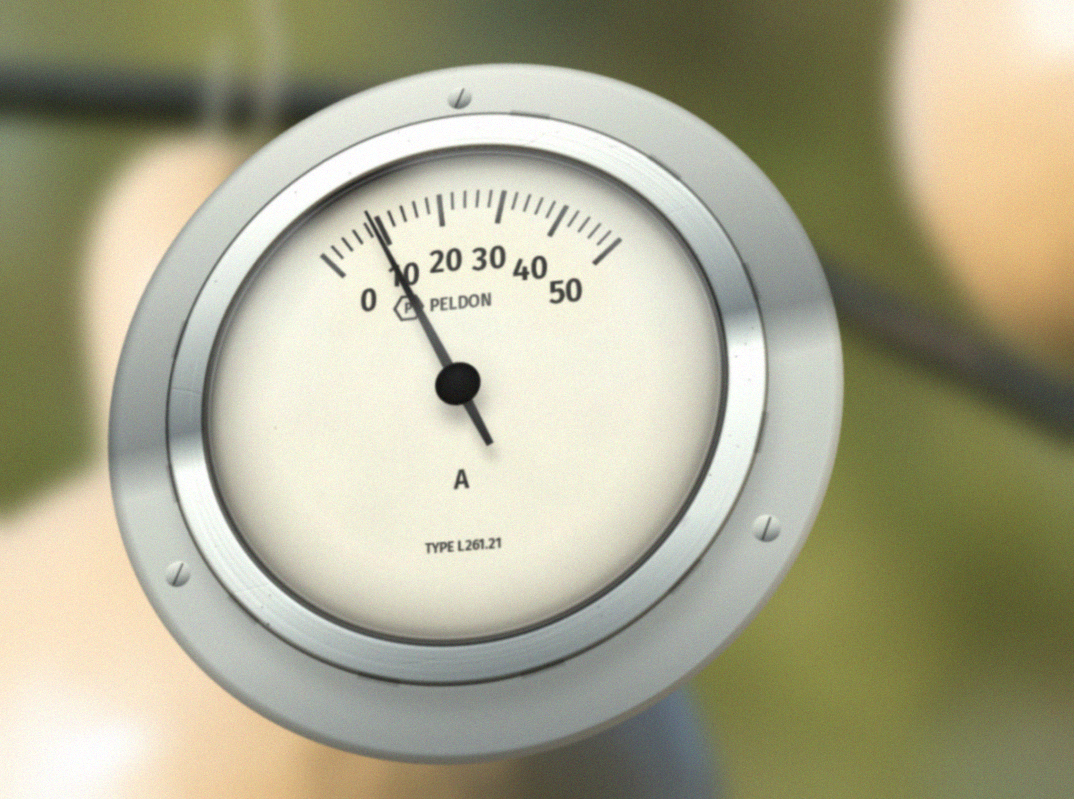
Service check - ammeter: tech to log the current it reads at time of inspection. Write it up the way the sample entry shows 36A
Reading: 9A
